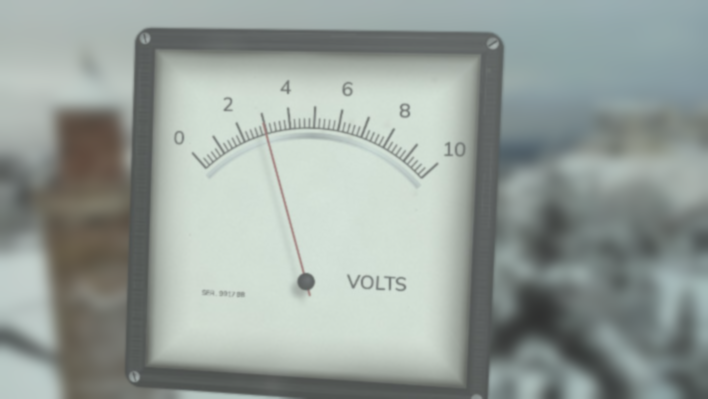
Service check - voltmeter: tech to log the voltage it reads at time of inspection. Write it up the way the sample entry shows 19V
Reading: 3V
